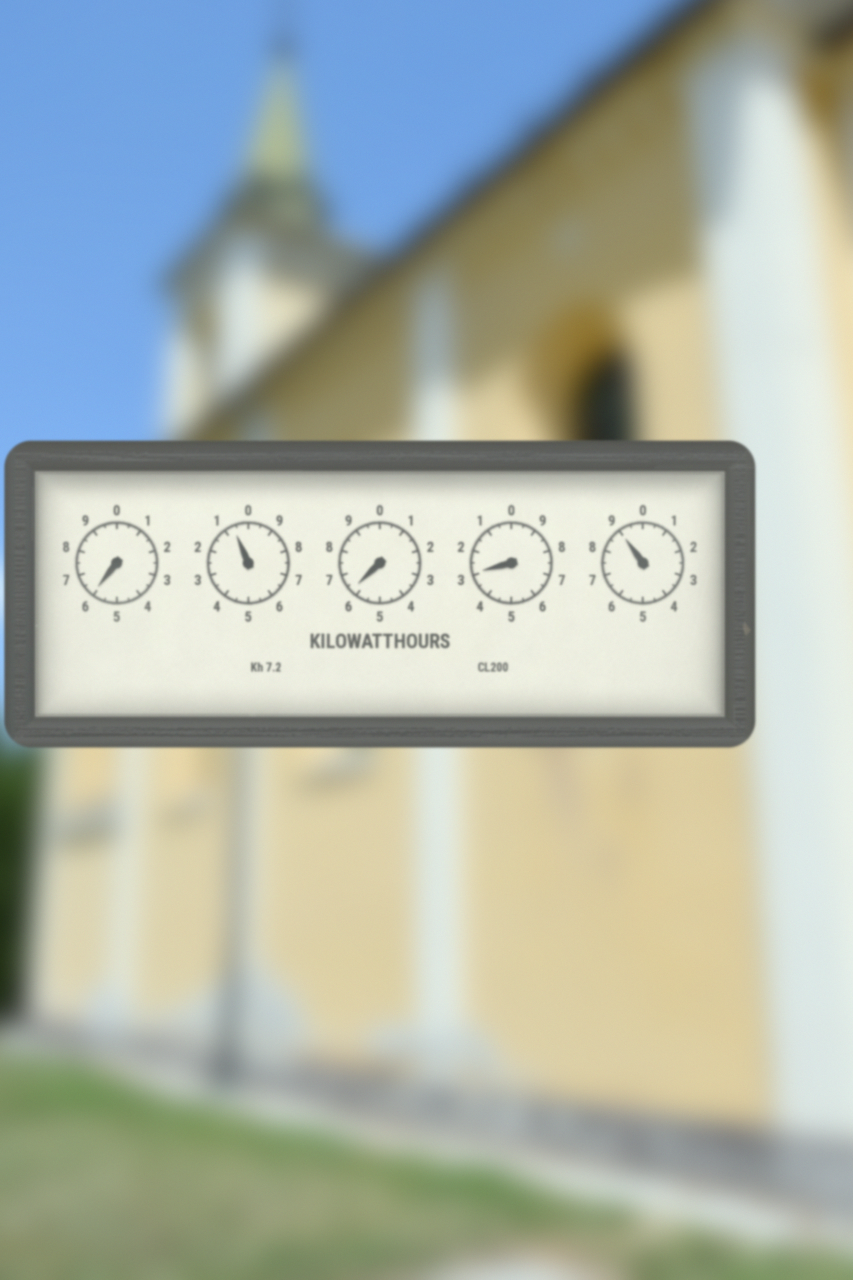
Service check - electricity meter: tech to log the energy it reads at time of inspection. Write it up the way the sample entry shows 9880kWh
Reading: 60629kWh
